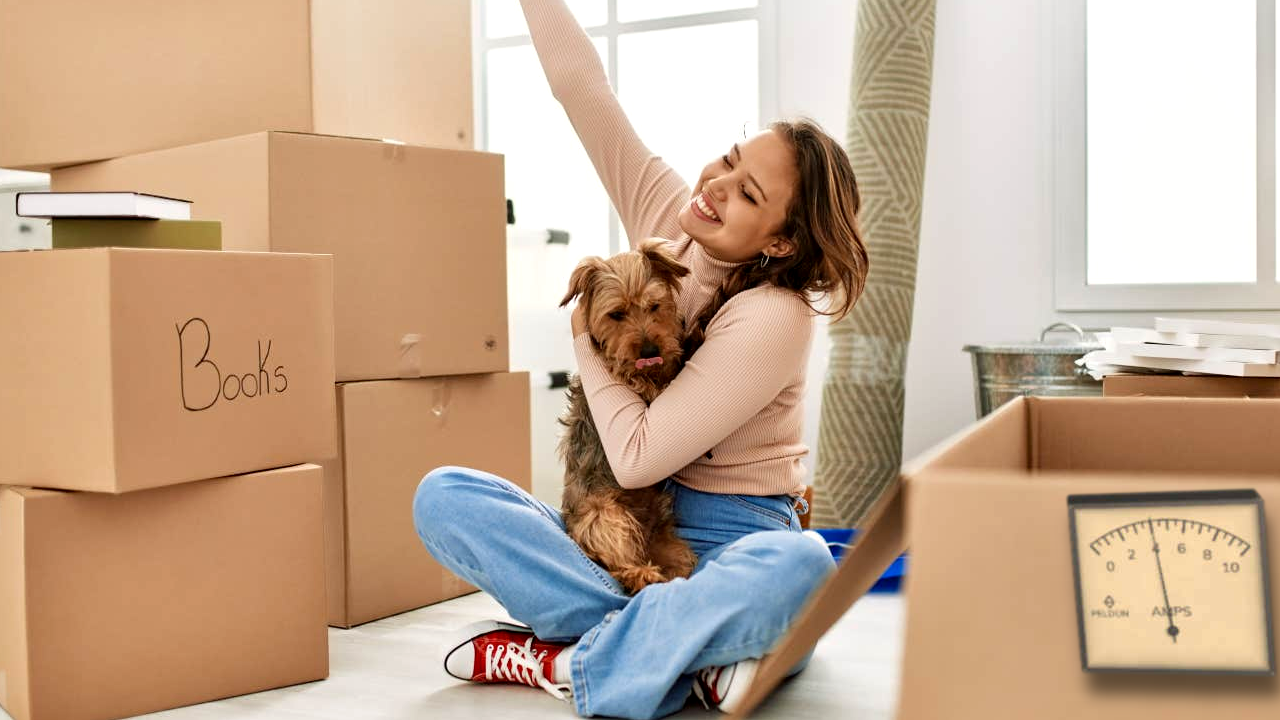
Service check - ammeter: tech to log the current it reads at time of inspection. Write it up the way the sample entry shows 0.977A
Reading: 4A
